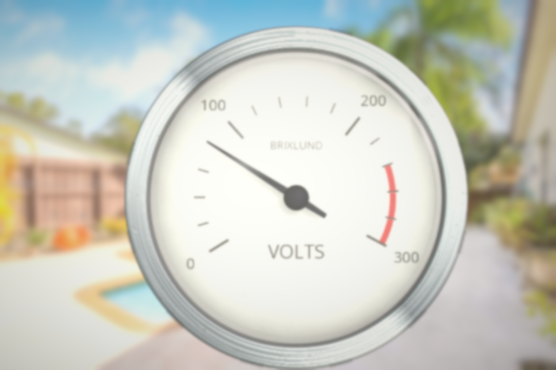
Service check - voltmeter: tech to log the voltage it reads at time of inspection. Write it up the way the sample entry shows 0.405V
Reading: 80V
